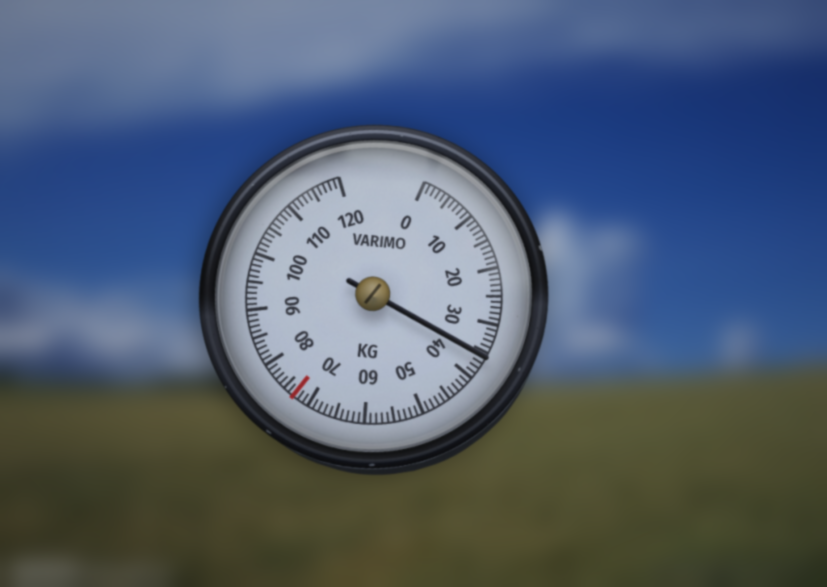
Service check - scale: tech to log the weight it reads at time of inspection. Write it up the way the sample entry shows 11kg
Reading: 36kg
